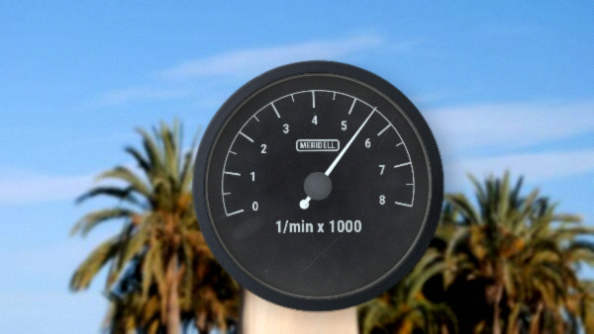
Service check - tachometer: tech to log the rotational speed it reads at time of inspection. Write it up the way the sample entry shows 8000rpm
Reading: 5500rpm
